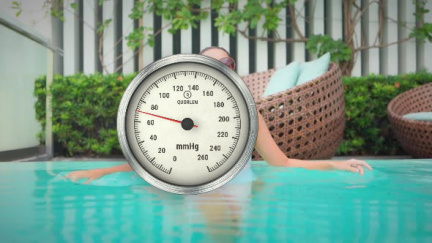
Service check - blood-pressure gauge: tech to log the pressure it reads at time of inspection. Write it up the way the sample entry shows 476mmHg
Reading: 70mmHg
